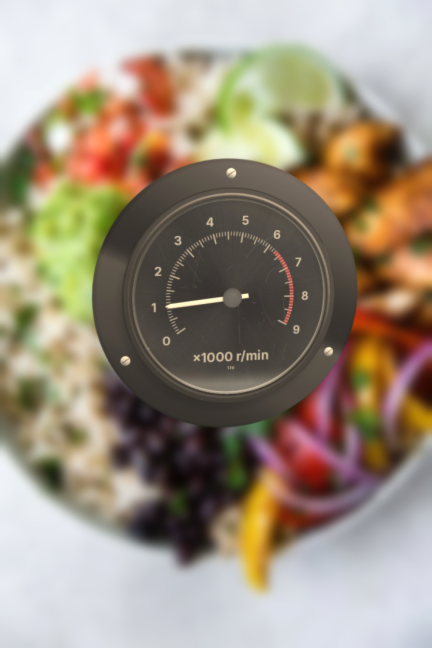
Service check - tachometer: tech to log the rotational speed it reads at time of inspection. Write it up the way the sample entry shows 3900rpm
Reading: 1000rpm
